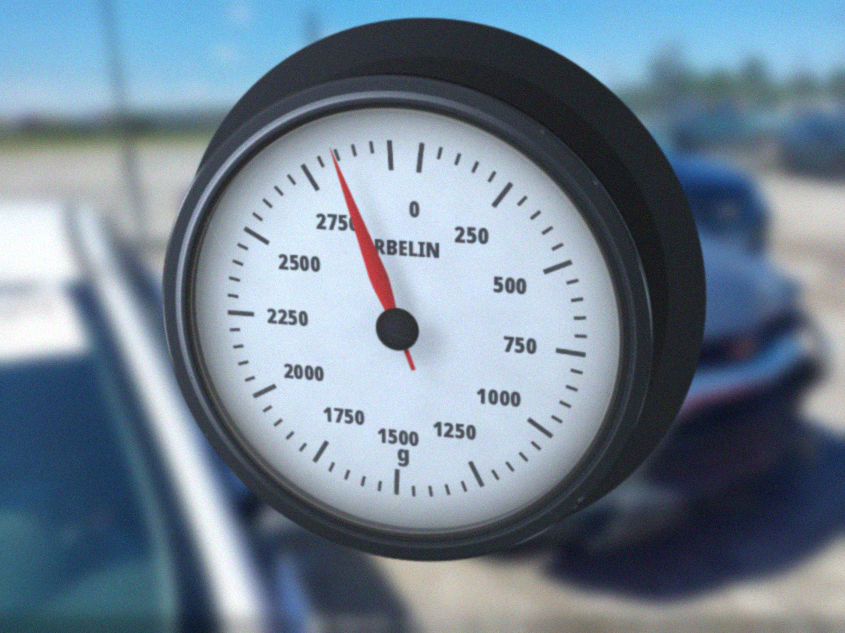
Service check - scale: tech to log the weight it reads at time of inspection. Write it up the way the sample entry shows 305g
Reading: 2850g
